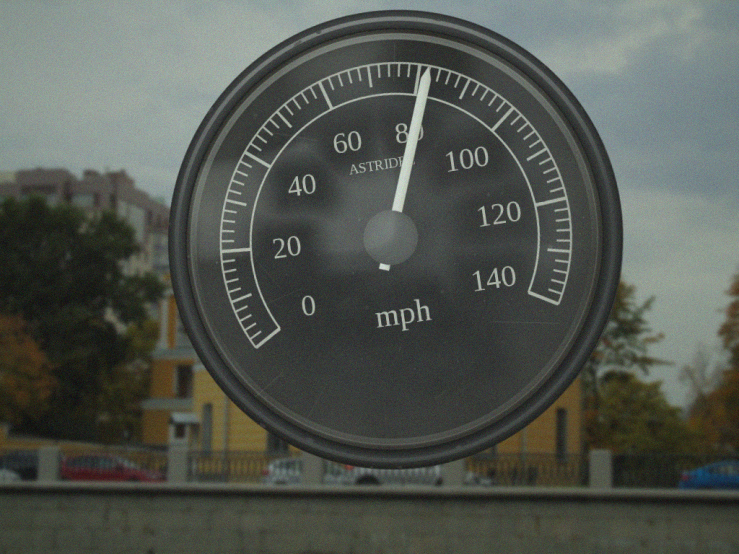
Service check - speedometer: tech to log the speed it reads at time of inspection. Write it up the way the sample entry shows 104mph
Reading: 82mph
